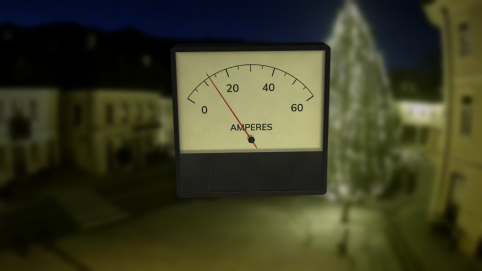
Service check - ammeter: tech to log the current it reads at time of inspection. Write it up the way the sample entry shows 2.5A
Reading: 12.5A
